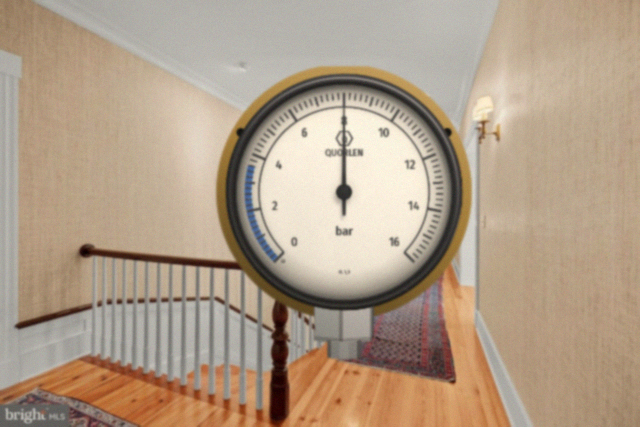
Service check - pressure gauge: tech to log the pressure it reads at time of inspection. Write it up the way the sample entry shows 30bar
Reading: 8bar
